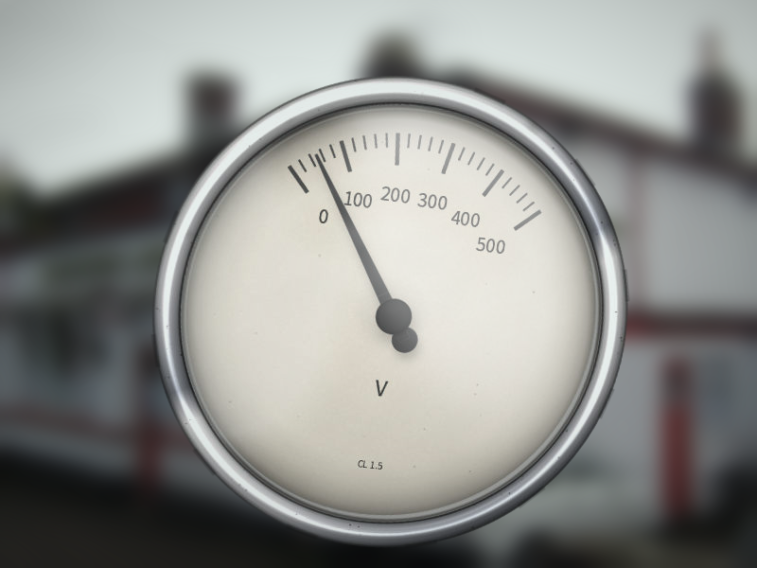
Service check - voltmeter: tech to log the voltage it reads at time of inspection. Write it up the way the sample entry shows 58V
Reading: 50V
